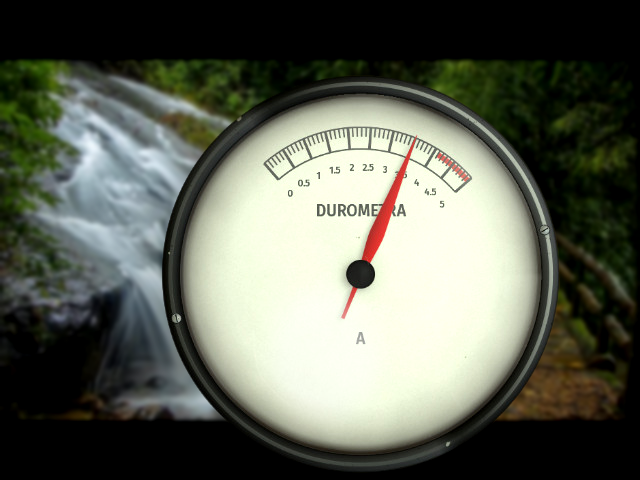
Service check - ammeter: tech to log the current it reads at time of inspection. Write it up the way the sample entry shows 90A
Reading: 3.5A
